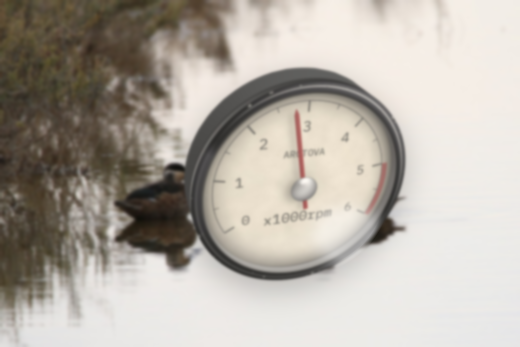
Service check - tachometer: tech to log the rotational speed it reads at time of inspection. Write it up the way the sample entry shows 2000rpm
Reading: 2750rpm
